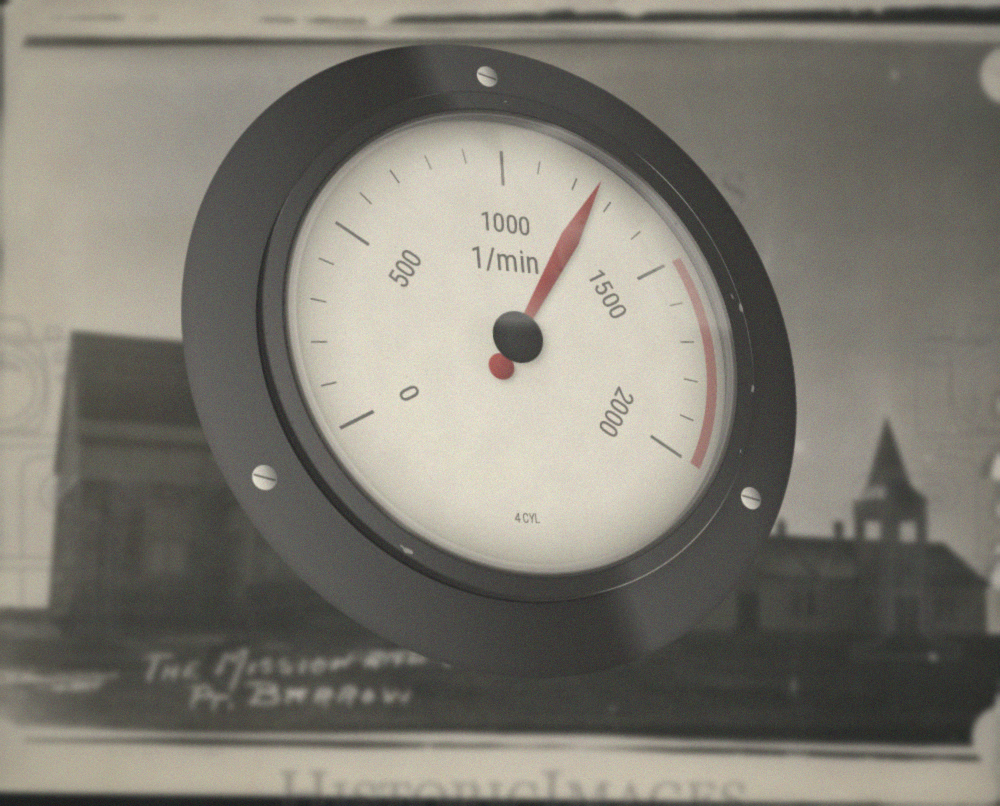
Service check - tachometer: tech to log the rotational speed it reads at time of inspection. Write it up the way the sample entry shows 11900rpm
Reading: 1250rpm
